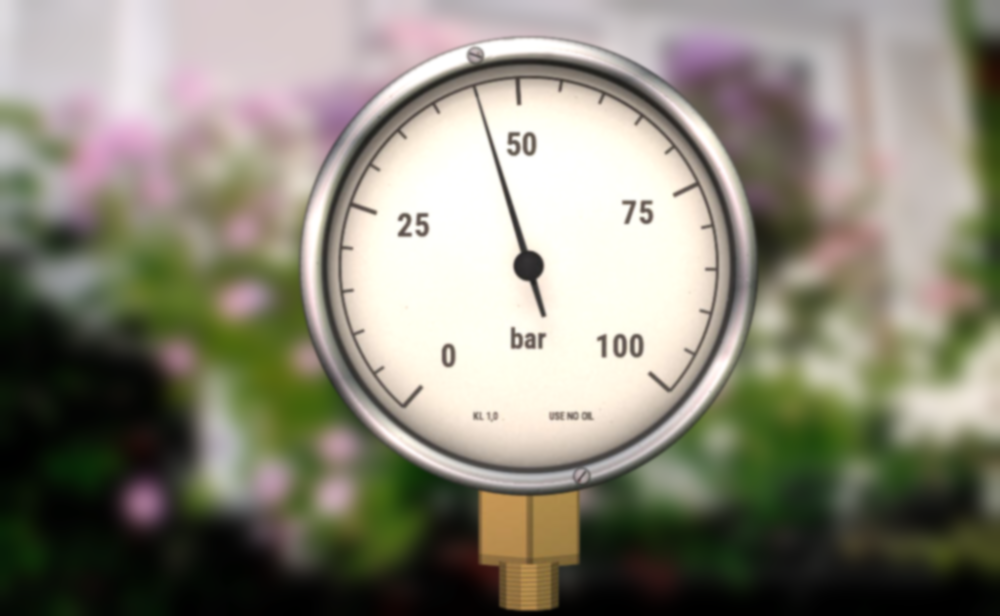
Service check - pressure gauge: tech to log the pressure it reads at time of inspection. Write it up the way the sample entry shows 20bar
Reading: 45bar
